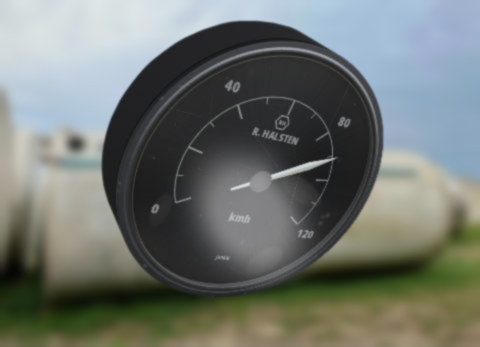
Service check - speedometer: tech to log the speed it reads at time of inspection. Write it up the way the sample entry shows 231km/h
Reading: 90km/h
